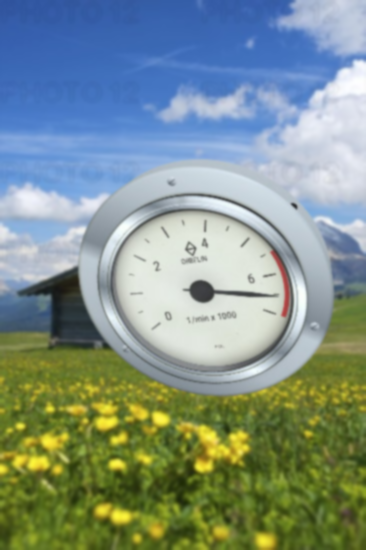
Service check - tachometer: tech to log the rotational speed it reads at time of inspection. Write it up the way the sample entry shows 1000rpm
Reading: 6500rpm
